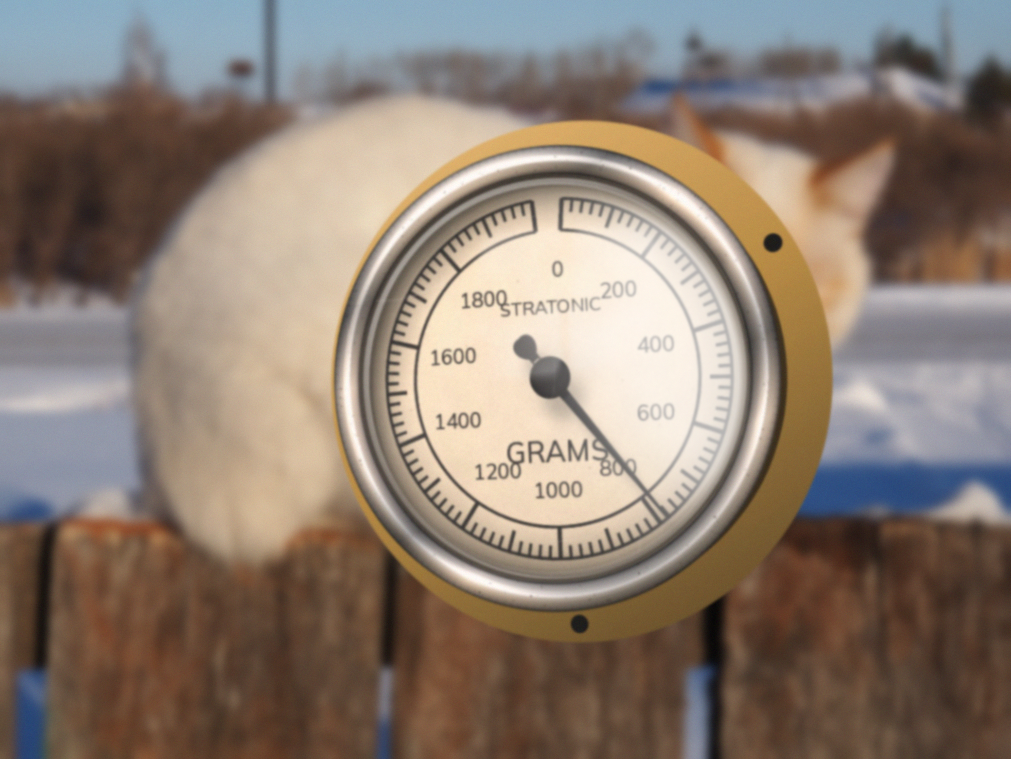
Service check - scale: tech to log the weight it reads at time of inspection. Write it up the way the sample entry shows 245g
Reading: 780g
